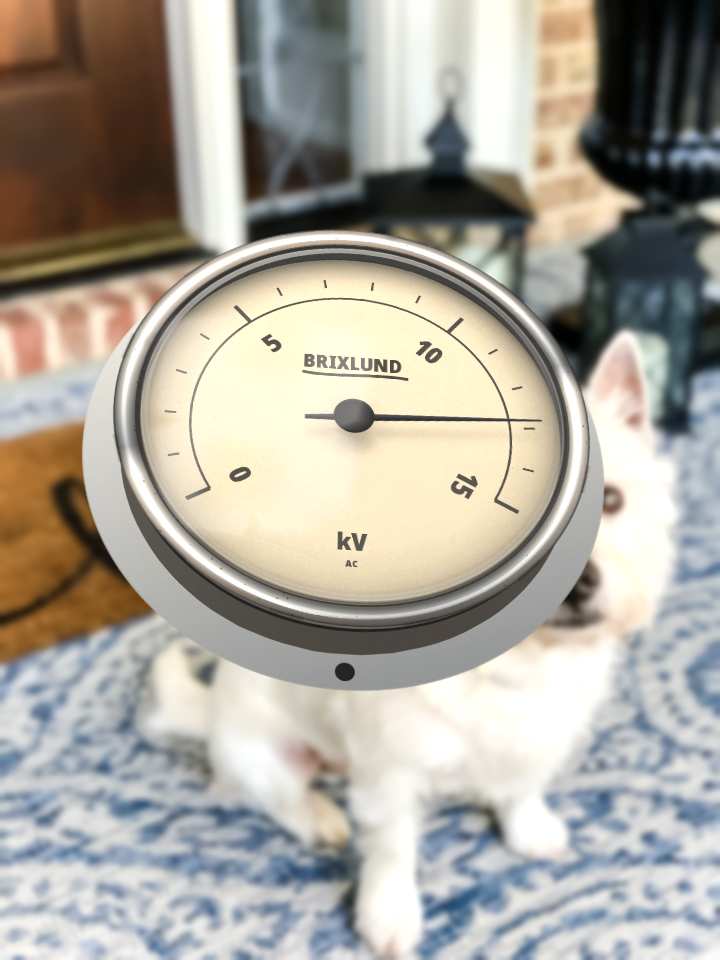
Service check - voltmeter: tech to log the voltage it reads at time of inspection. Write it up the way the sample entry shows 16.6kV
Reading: 13kV
